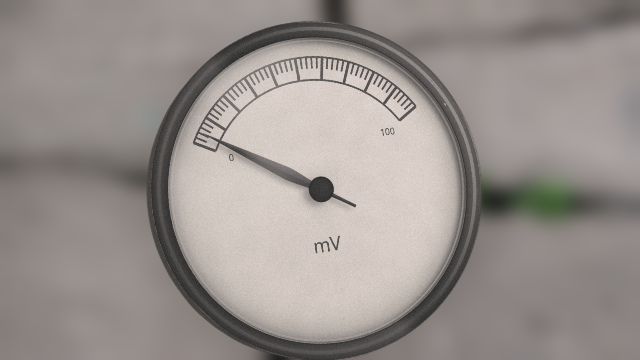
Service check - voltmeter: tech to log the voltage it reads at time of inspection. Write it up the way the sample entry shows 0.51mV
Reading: 4mV
